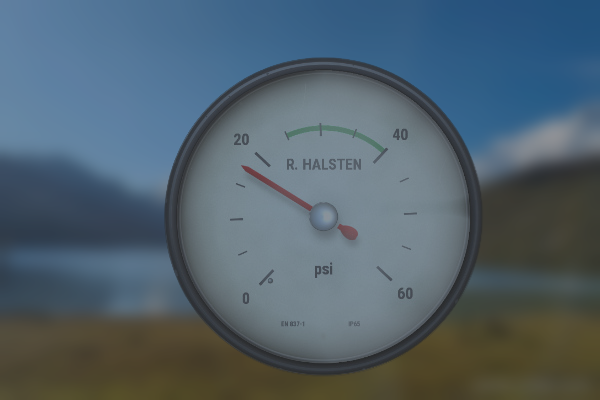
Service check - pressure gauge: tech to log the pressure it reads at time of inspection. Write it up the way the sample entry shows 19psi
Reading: 17.5psi
